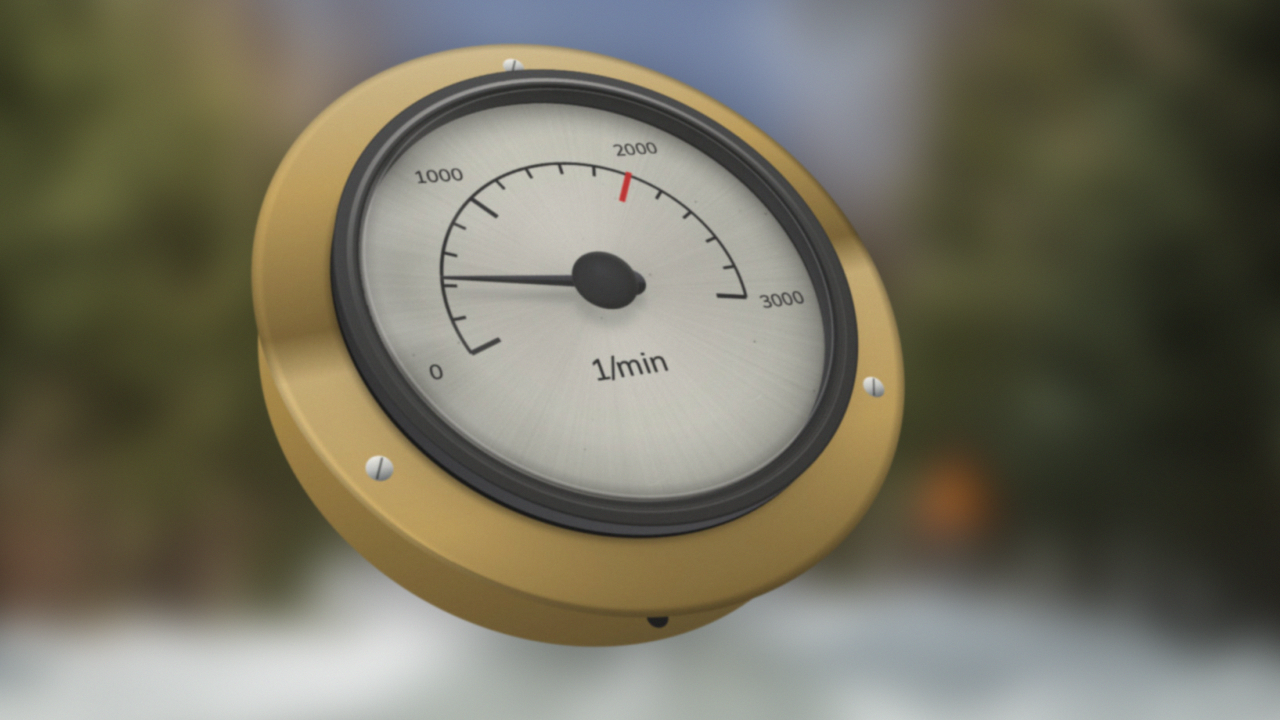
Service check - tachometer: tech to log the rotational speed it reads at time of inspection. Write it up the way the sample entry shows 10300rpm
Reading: 400rpm
